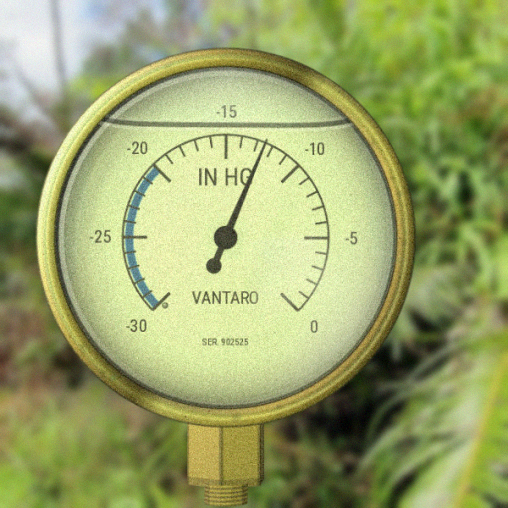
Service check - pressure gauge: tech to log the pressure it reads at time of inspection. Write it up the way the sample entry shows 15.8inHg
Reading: -12.5inHg
